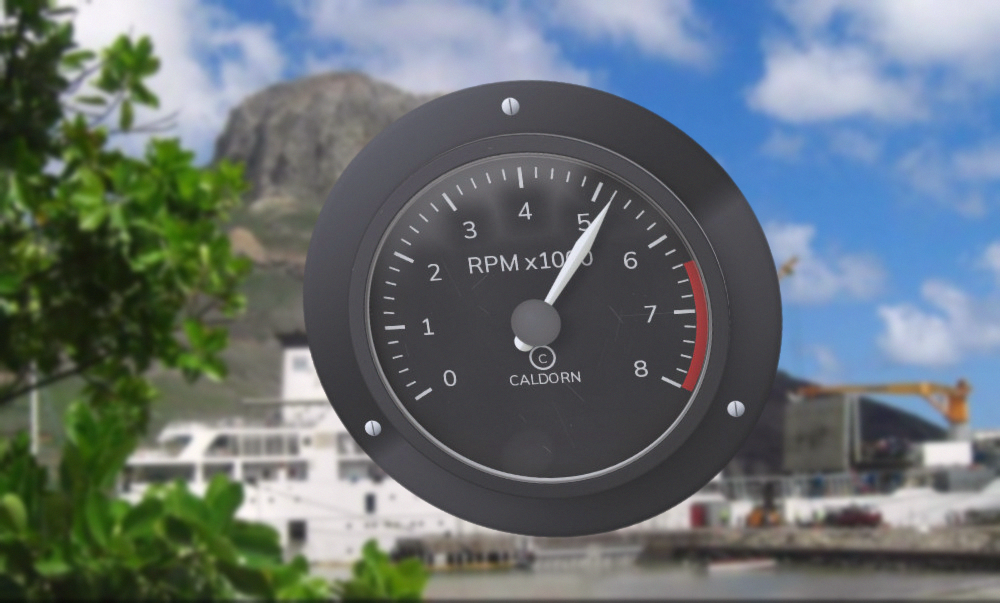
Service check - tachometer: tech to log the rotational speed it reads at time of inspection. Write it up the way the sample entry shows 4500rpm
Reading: 5200rpm
